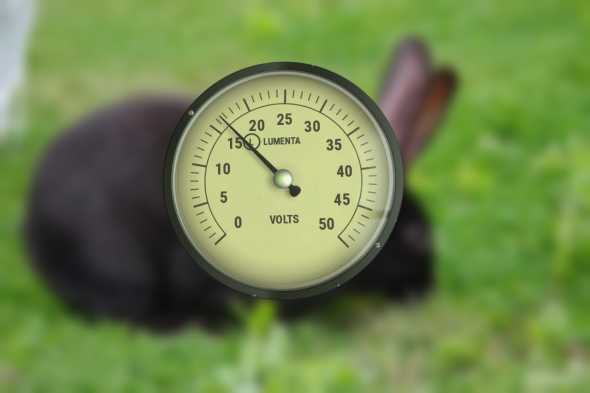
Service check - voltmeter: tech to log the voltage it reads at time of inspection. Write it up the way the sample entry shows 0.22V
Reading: 16.5V
